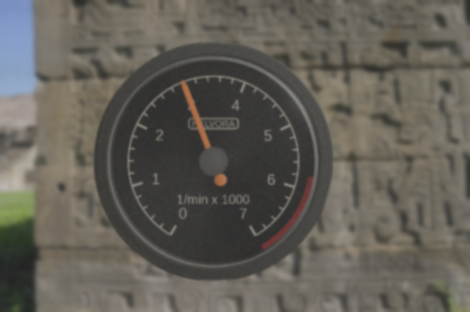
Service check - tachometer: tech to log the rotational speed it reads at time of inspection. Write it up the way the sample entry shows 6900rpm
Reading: 3000rpm
